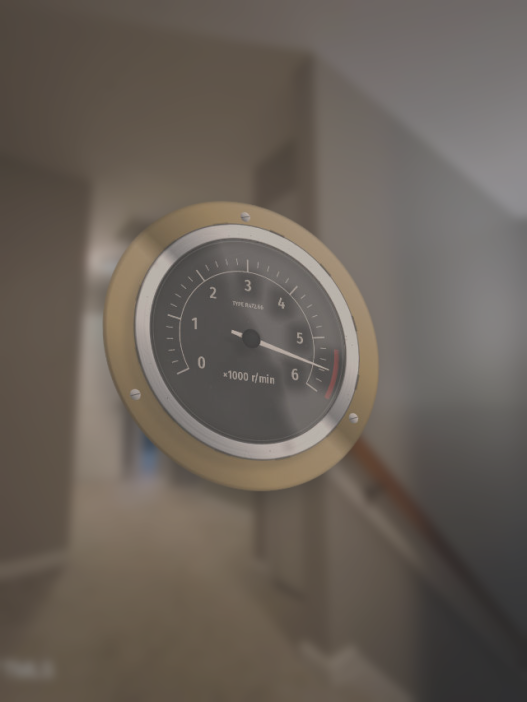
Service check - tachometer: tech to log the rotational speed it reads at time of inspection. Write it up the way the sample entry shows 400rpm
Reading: 5600rpm
